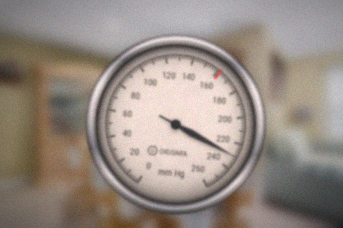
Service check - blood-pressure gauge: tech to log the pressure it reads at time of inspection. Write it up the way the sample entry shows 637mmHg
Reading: 230mmHg
